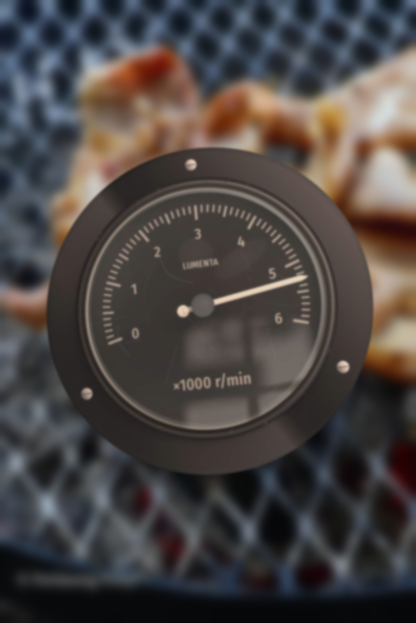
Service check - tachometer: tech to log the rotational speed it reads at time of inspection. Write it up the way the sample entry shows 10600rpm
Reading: 5300rpm
